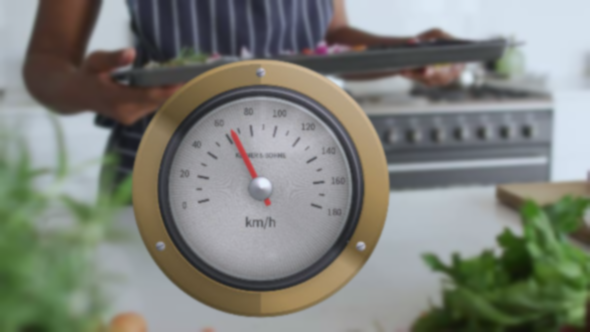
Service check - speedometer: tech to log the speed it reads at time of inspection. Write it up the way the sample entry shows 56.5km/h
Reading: 65km/h
